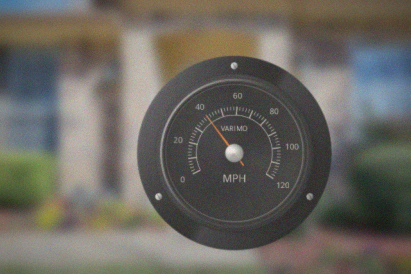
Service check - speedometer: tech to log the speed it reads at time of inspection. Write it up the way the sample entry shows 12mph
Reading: 40mph
